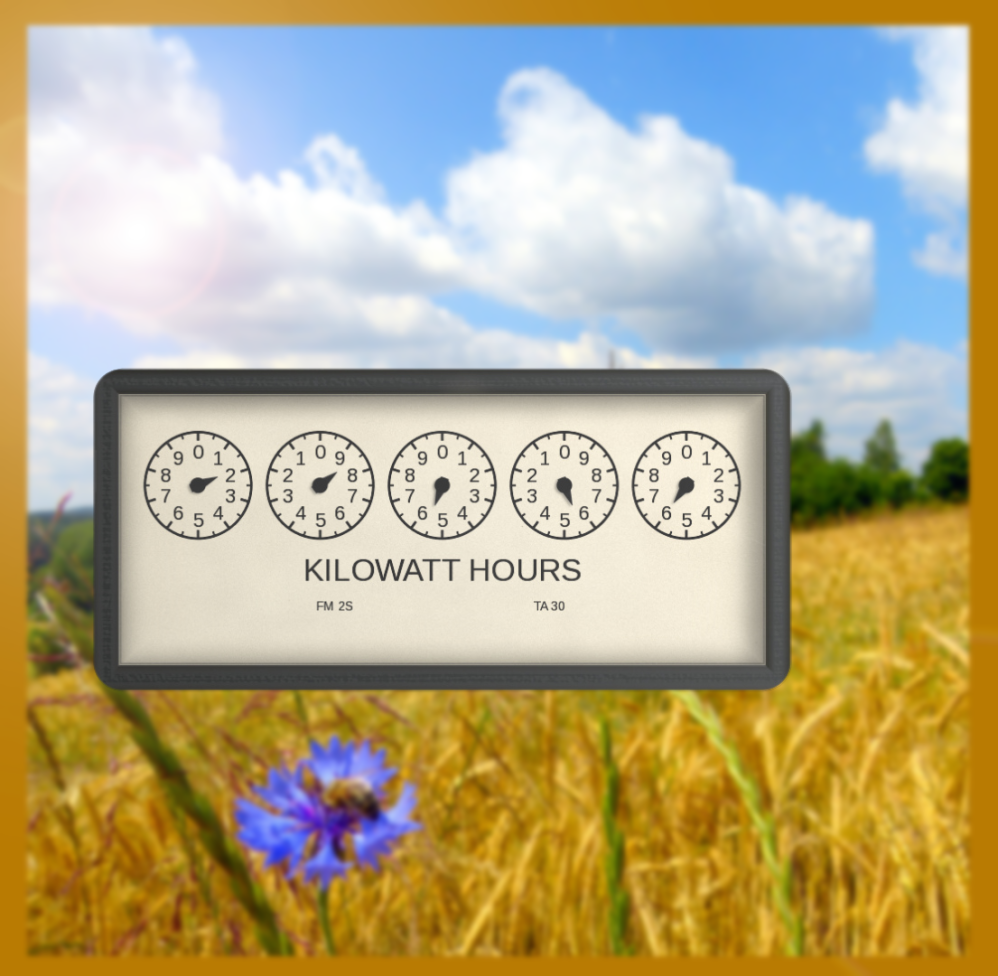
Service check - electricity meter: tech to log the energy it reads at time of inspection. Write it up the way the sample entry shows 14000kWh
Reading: 18556kWh
